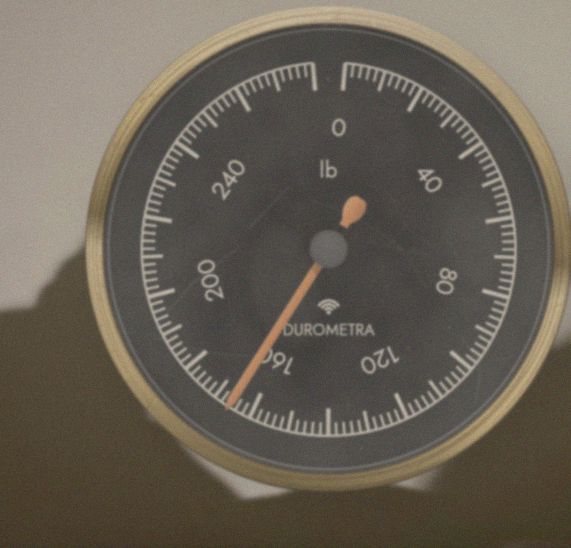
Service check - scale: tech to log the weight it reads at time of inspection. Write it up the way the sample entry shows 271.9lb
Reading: 166lb
